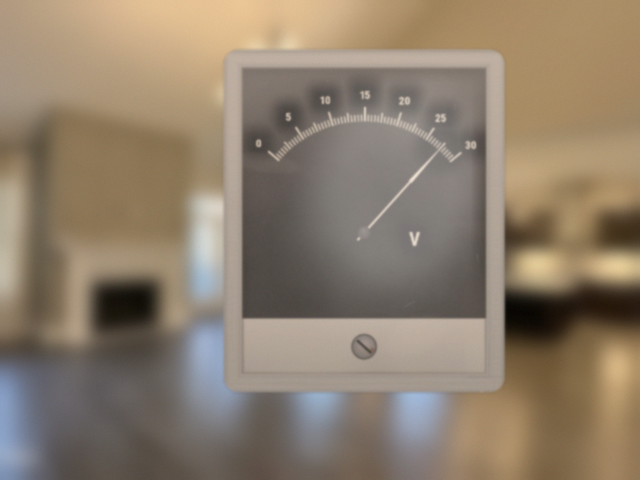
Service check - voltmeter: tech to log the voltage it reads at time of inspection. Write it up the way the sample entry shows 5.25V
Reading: 27.5V
